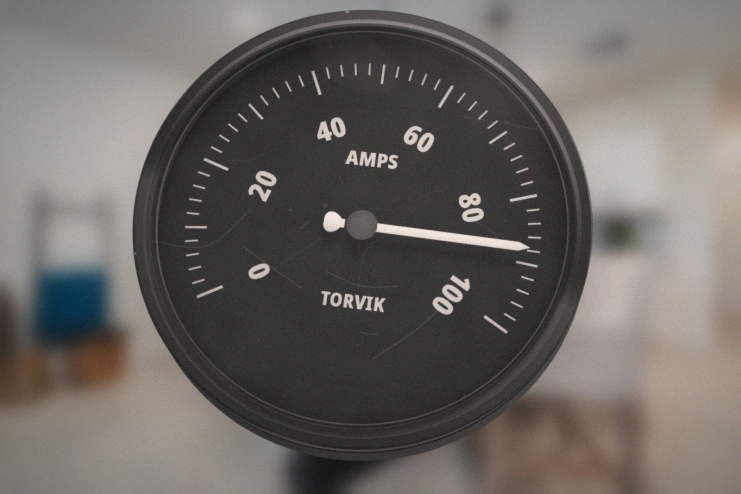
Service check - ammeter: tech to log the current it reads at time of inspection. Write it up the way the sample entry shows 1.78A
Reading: 88A
